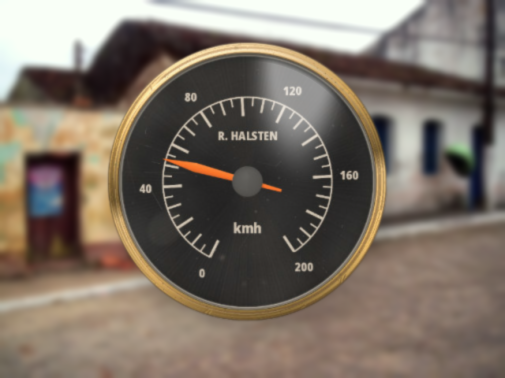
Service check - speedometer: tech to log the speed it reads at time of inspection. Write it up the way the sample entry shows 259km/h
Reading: 52.5km/h
